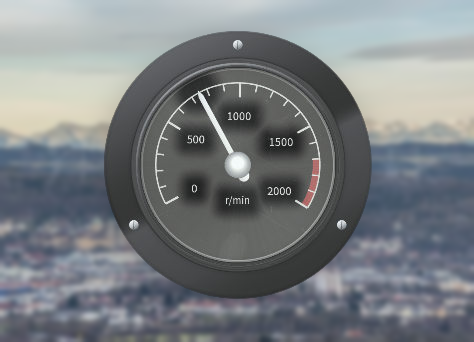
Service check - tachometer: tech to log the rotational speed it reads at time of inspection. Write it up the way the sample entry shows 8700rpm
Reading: 750rpm
